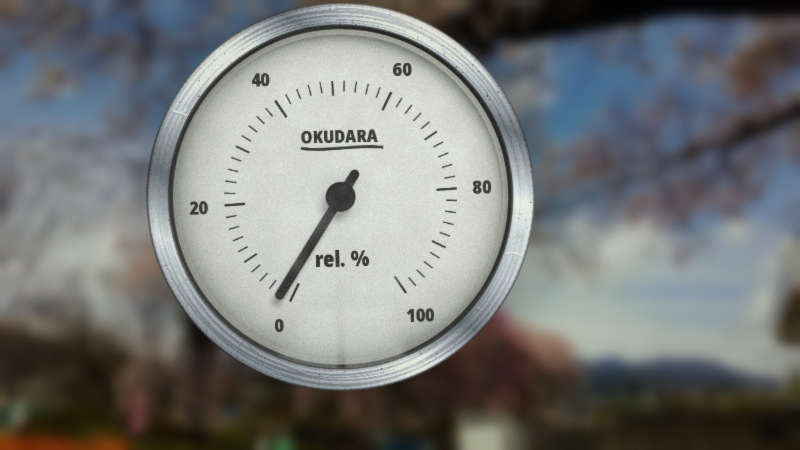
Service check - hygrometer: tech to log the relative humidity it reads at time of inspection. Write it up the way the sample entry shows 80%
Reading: 2%
